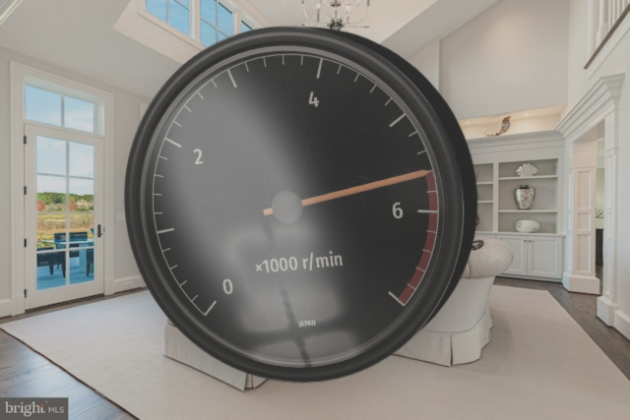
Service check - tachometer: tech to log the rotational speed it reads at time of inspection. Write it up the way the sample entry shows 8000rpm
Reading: 5600rpm
